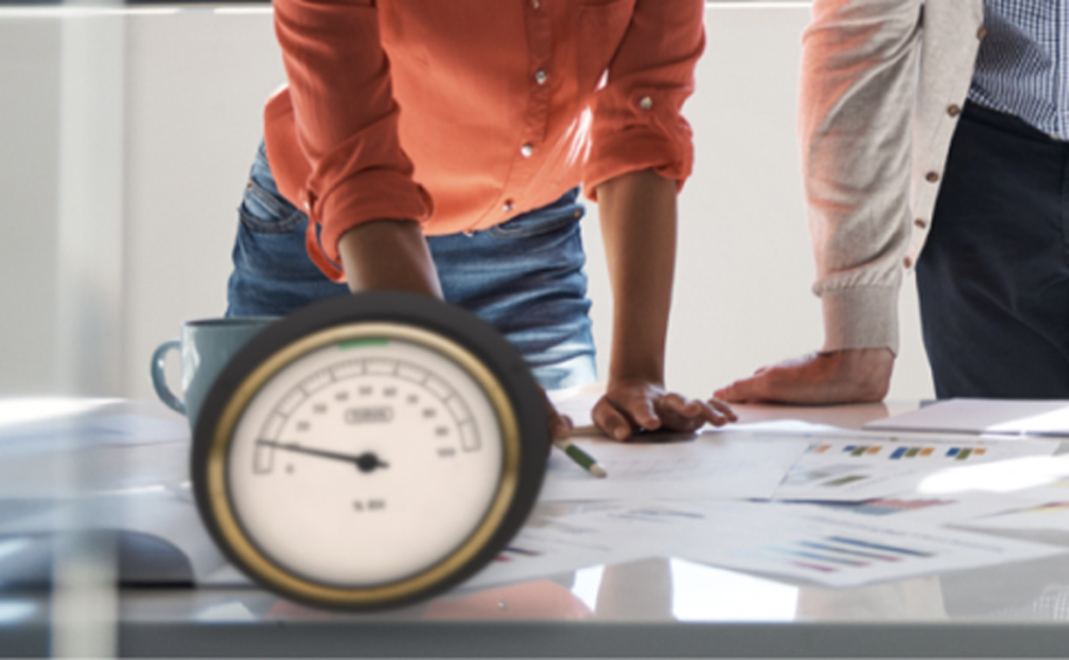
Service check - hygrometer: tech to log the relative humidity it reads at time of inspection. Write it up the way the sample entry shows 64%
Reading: 10%
